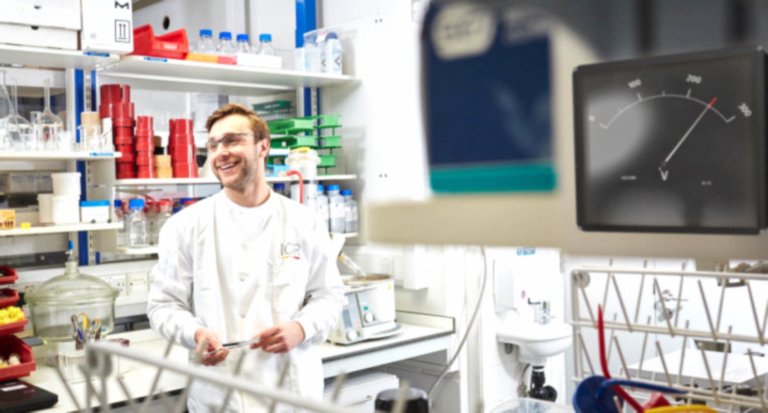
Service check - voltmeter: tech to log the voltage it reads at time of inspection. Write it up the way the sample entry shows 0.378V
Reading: 250V
